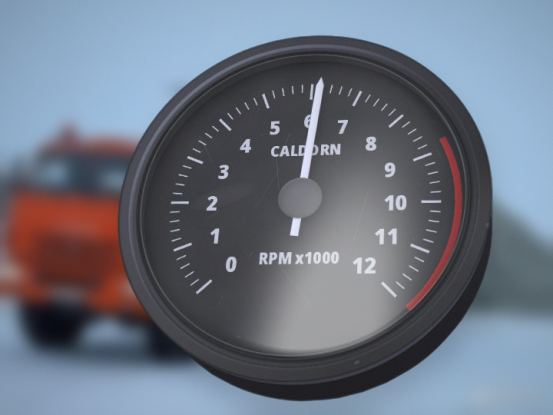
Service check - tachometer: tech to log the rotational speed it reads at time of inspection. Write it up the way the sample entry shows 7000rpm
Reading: 6200rpm
